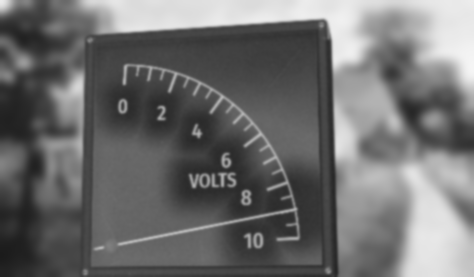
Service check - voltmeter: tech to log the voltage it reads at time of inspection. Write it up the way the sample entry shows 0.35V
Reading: 9V
